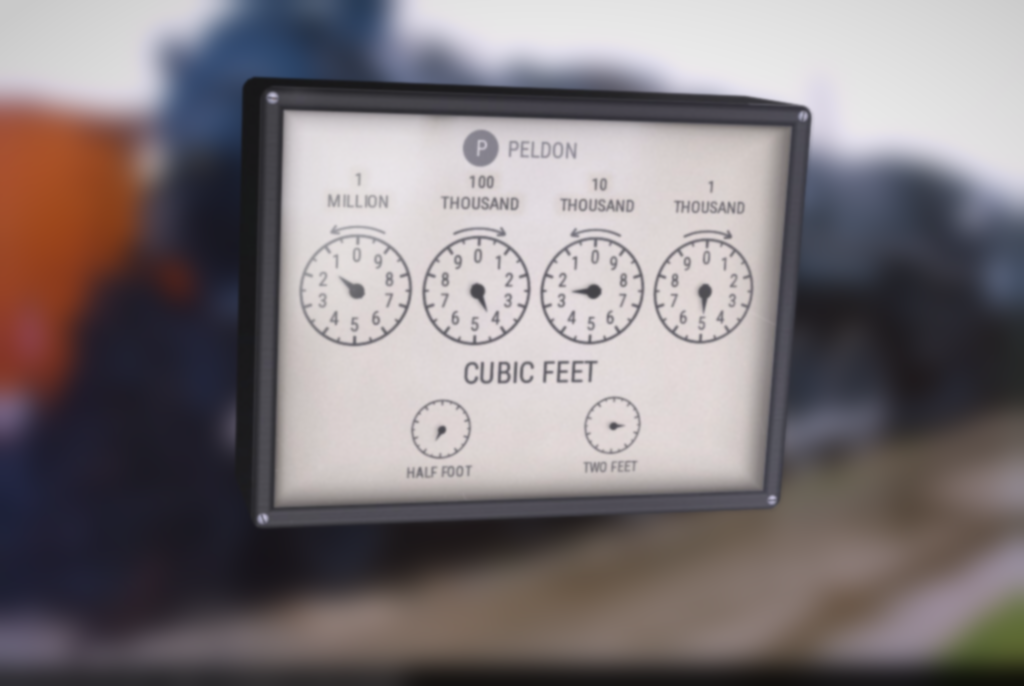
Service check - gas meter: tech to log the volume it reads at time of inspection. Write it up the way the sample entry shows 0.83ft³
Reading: 142500ft³
